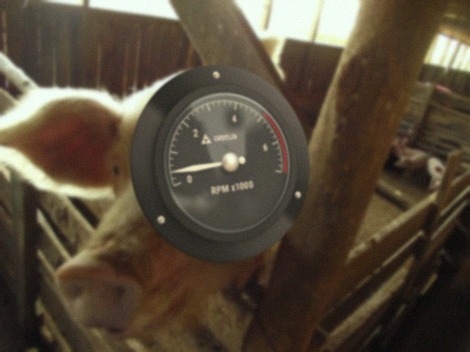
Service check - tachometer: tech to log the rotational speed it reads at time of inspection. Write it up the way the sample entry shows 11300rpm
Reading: 400rpm
